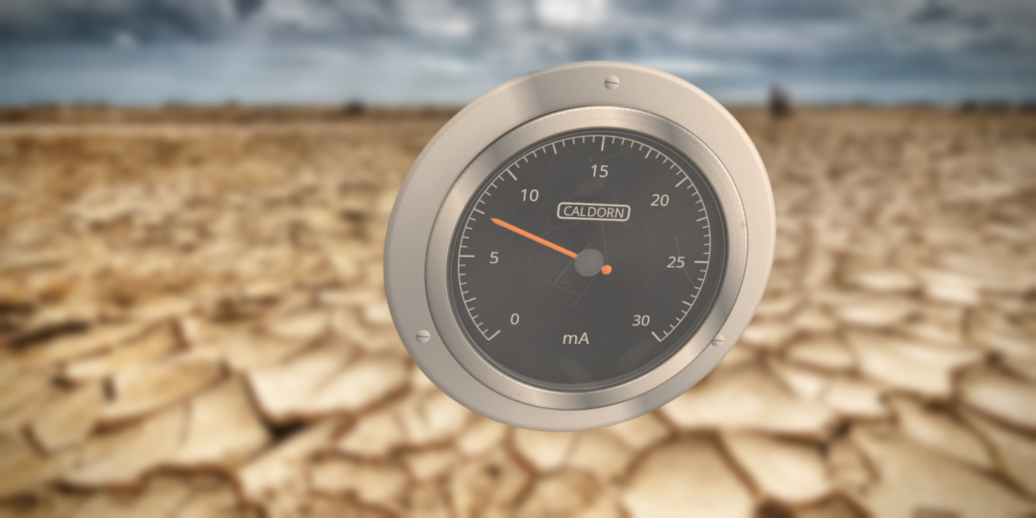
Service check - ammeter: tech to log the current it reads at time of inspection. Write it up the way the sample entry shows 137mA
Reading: 7.5mA
